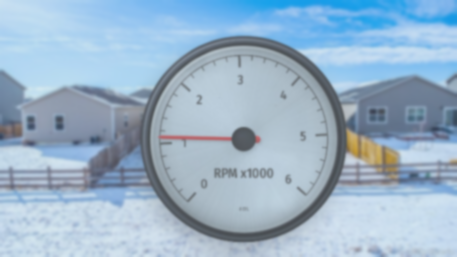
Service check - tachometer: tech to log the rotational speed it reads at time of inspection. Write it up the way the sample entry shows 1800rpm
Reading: 1100rpm
